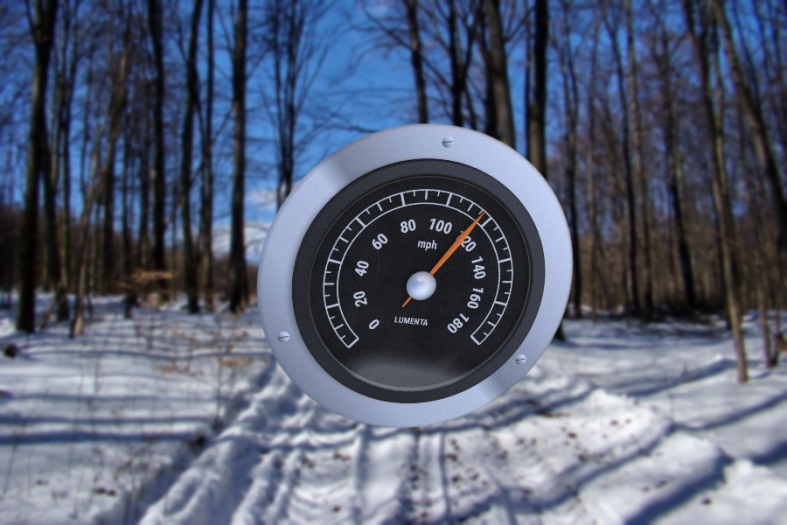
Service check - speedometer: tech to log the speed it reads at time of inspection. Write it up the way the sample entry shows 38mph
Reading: 115mph
